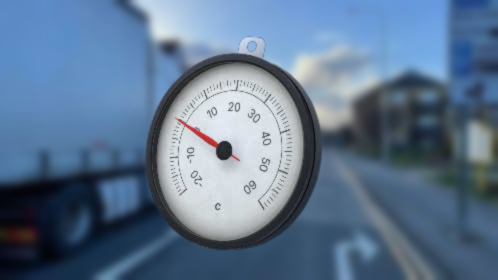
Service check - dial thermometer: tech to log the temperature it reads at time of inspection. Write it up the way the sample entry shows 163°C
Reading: 0°C
